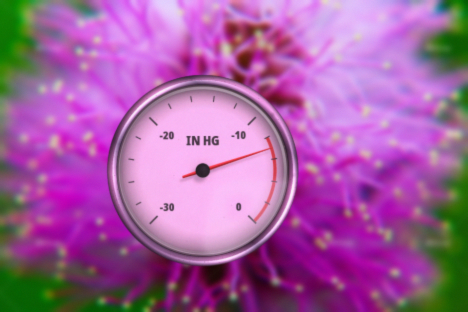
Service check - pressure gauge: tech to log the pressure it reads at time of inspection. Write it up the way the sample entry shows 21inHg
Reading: -7inHg
